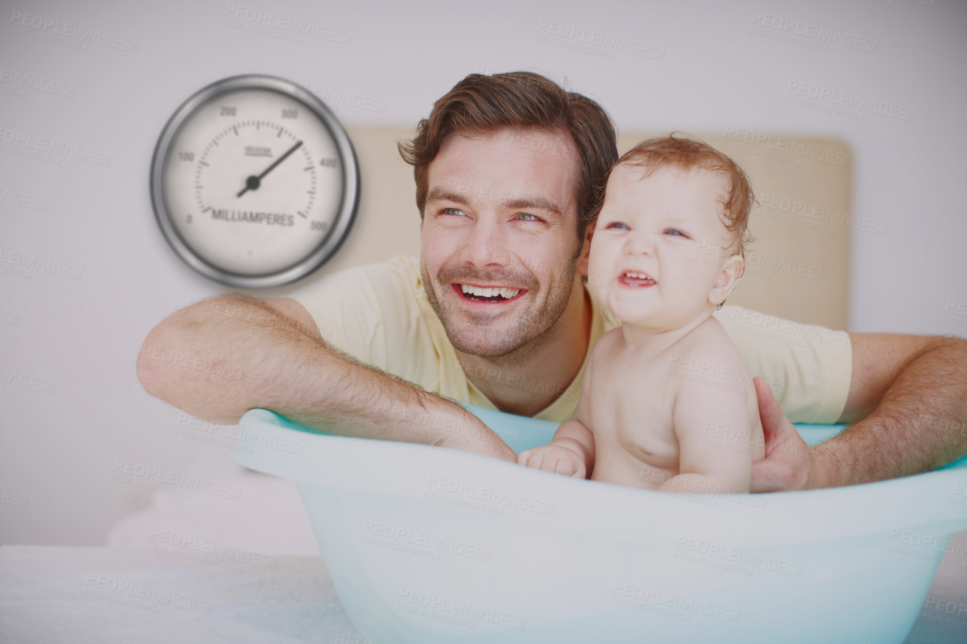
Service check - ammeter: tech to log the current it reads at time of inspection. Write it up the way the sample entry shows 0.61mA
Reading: 350mA
